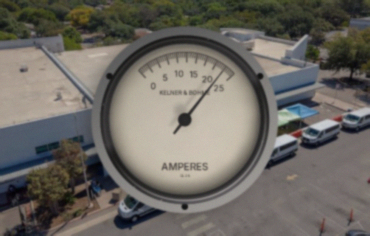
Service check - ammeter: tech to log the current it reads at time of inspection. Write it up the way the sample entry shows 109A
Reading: 22.5A
